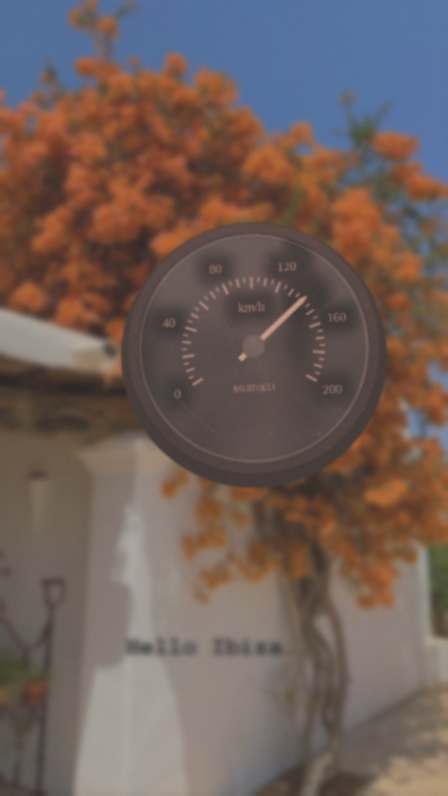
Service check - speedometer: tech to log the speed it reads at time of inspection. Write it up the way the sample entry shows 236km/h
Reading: 140km/h
